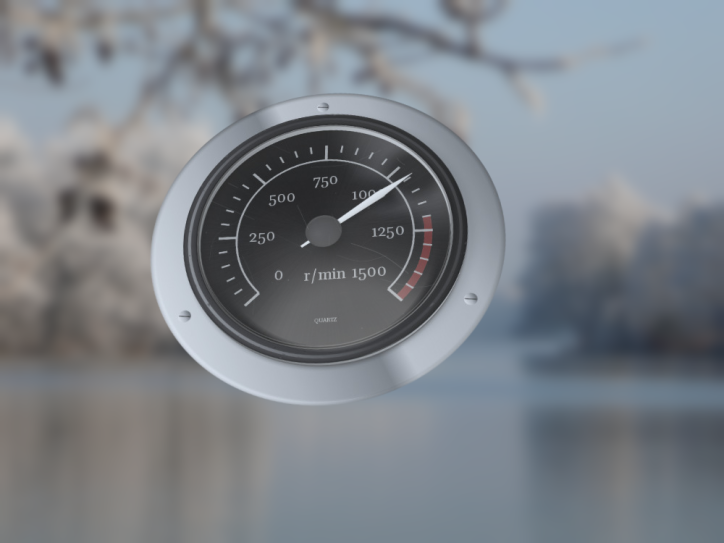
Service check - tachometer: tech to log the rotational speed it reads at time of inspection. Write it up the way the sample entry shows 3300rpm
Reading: 1050rpm
